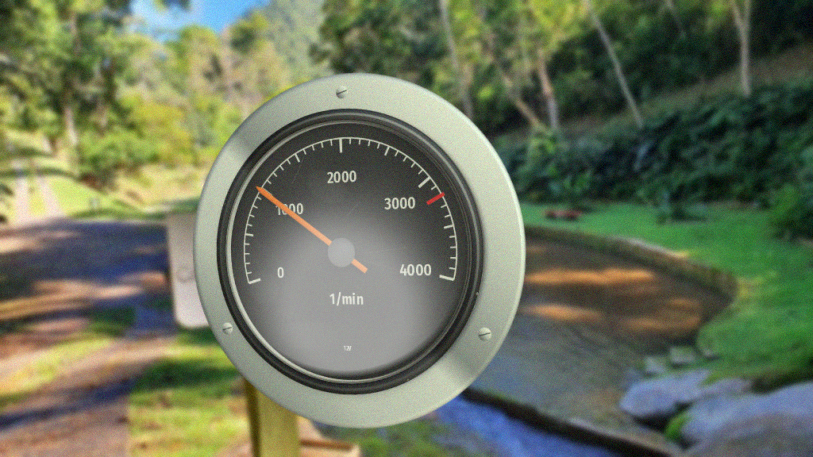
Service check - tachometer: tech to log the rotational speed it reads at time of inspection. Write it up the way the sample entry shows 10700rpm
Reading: 1000rpm
